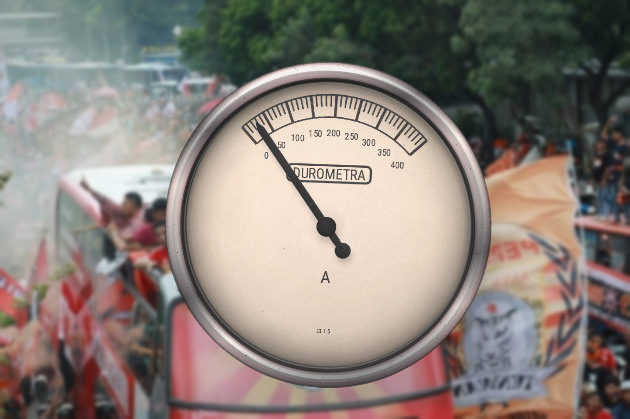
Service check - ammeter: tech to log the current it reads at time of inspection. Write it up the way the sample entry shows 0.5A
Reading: 30A
